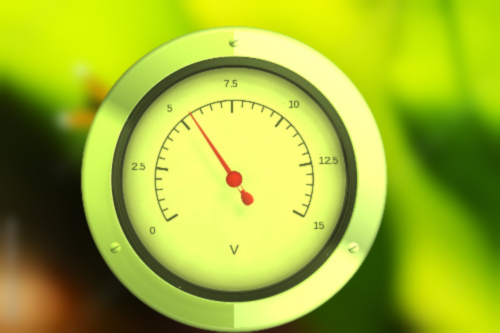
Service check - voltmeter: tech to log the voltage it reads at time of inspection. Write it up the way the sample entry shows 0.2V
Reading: 5.5V
